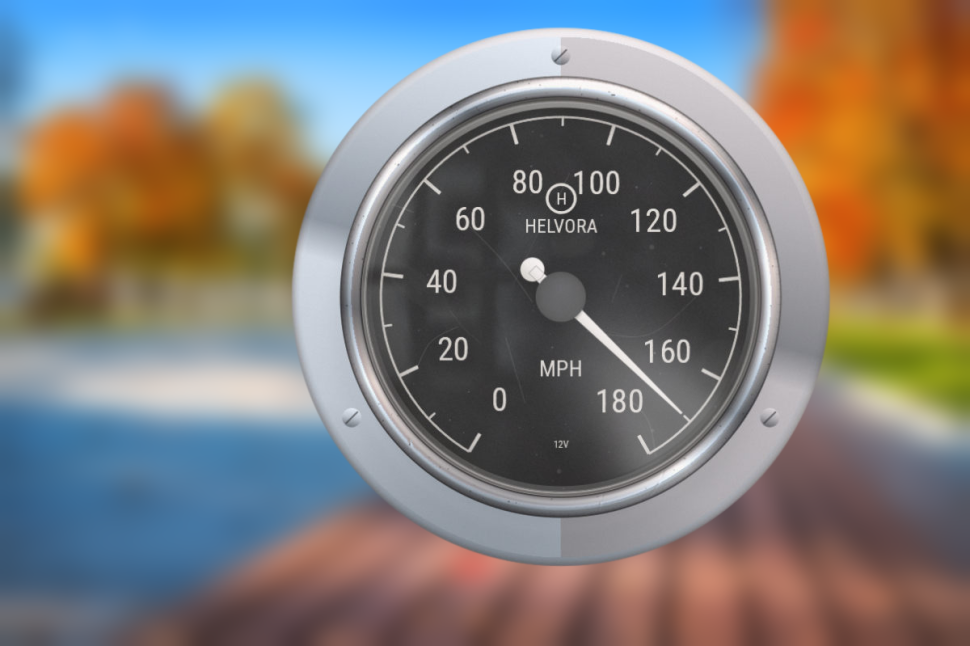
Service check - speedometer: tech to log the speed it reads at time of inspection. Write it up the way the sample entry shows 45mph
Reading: 170mph
